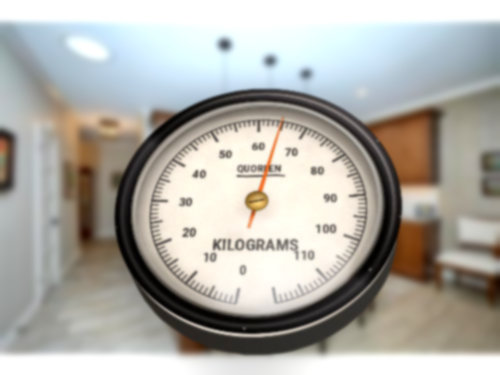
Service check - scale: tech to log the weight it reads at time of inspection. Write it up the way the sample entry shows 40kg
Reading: 65kg
